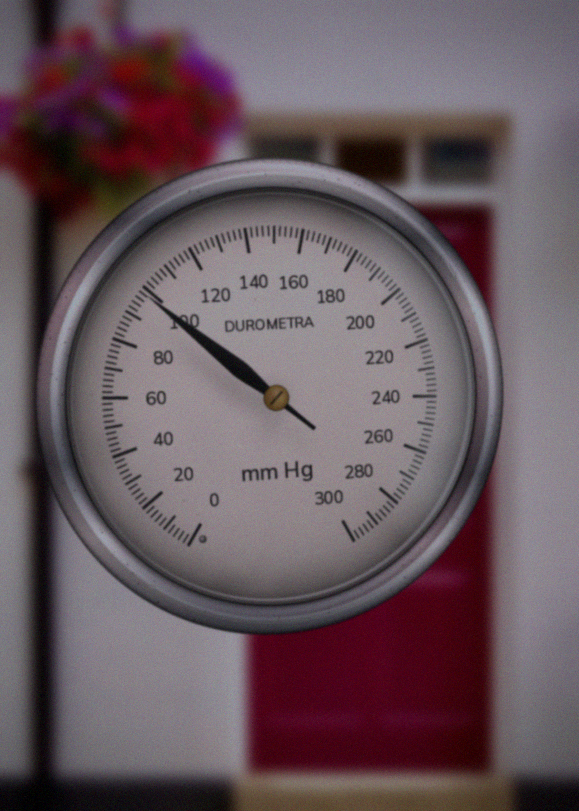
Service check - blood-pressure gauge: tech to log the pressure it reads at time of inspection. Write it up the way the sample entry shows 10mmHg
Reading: 98mmHg
